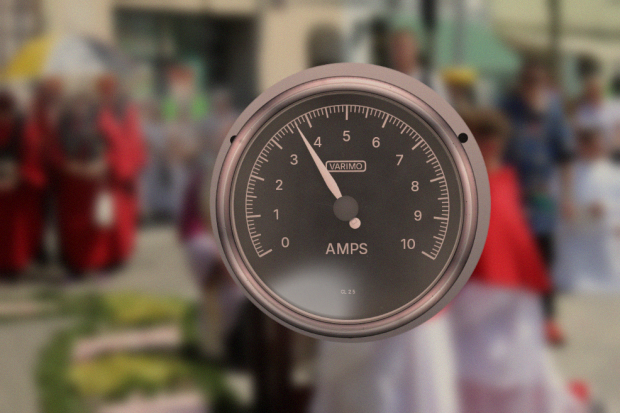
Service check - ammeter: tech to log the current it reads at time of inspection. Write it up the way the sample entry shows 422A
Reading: 3.7A
